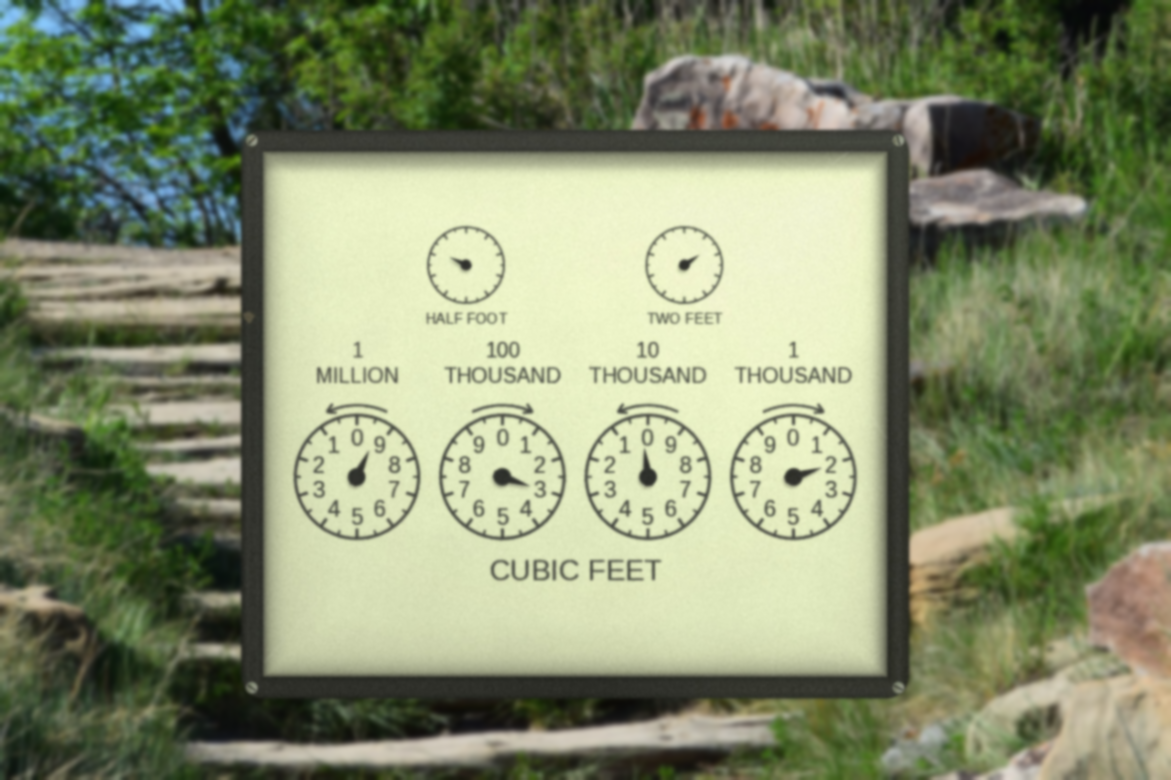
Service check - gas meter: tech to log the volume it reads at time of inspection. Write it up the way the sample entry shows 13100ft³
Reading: 930200ft³
